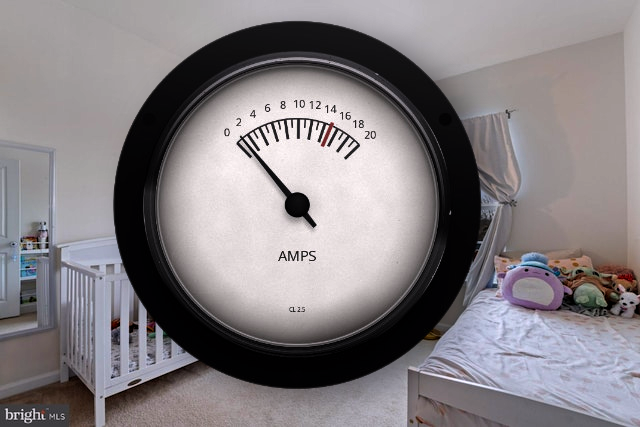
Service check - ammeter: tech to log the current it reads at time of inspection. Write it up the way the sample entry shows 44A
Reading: 1A
